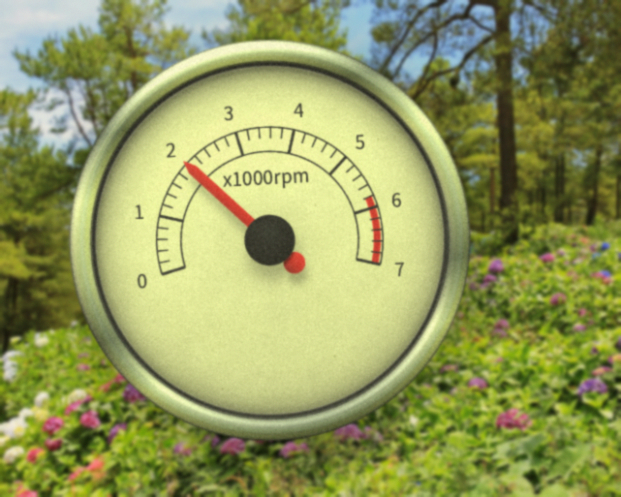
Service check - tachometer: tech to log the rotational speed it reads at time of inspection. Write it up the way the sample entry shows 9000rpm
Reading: 2000rpm
